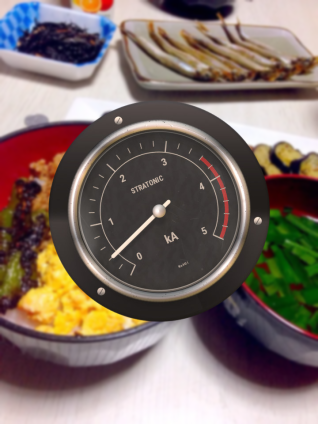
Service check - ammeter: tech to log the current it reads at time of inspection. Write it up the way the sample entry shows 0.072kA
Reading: 0.4kA
